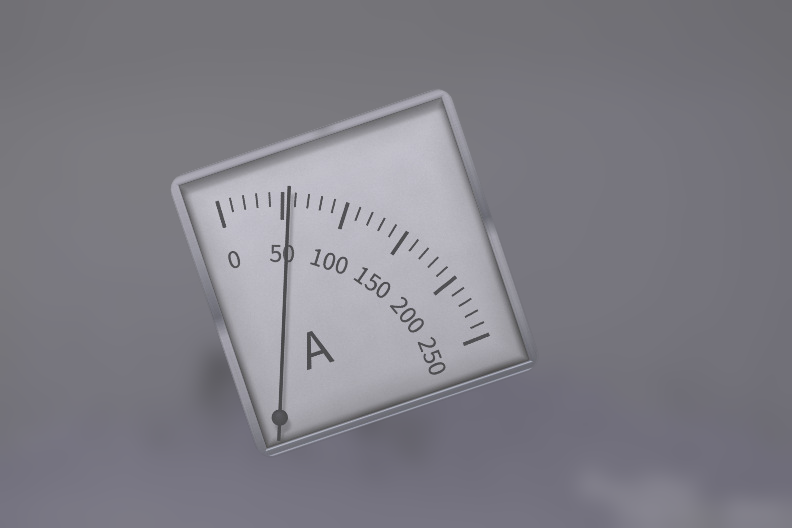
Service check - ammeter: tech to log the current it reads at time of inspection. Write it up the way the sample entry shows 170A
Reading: 55A
